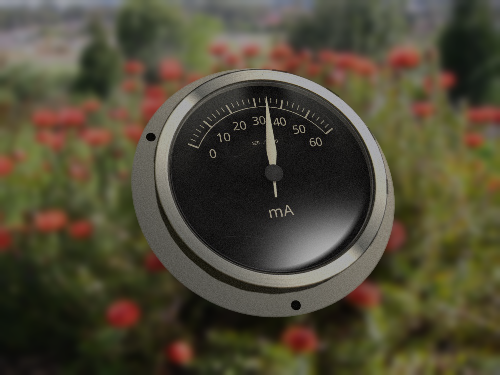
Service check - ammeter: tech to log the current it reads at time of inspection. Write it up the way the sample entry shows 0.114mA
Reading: 34mA
